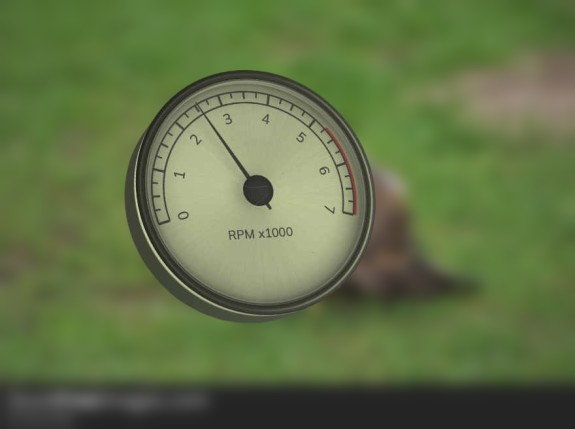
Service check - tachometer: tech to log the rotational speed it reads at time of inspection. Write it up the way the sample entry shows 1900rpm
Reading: 2500rpm
